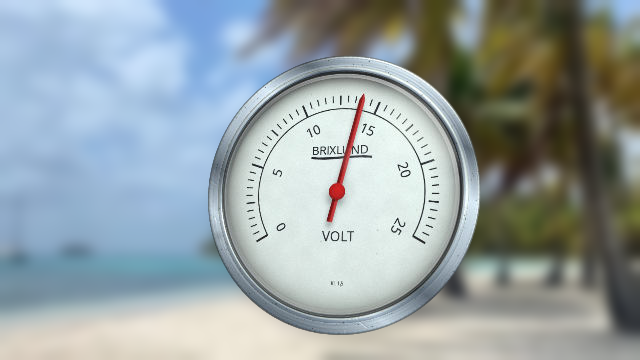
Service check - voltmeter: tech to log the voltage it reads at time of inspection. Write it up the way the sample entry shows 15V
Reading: 14V
